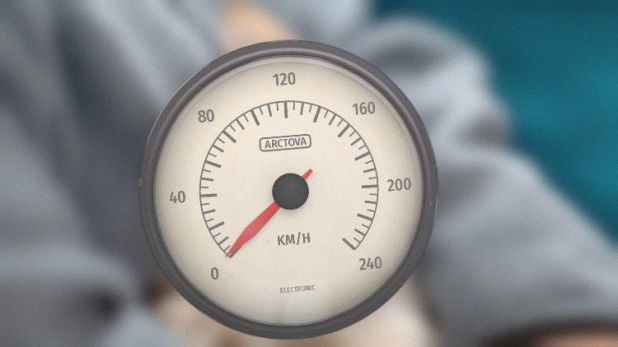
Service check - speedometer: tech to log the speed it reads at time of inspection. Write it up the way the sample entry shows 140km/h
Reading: 2.5km/h
